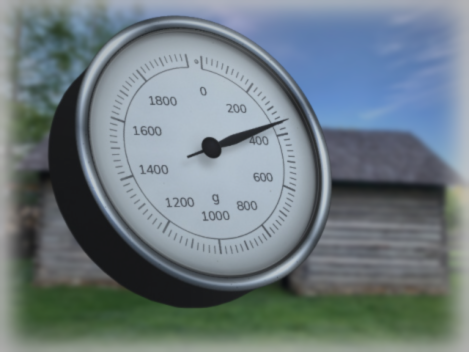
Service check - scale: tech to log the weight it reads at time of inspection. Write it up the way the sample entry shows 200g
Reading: 360g
